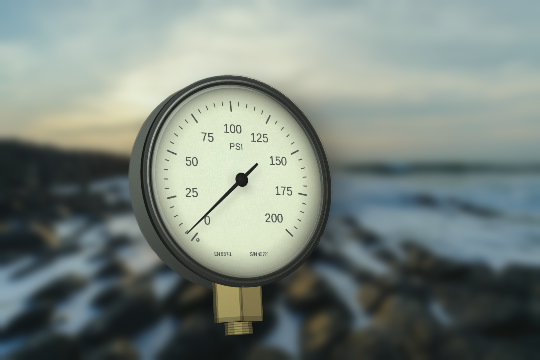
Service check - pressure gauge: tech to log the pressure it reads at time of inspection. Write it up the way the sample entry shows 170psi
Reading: 5psi
